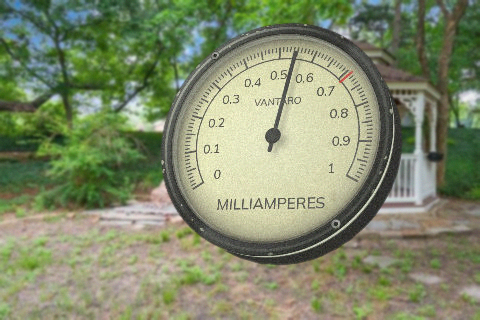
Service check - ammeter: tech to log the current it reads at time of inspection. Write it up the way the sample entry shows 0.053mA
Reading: 0.55mA
